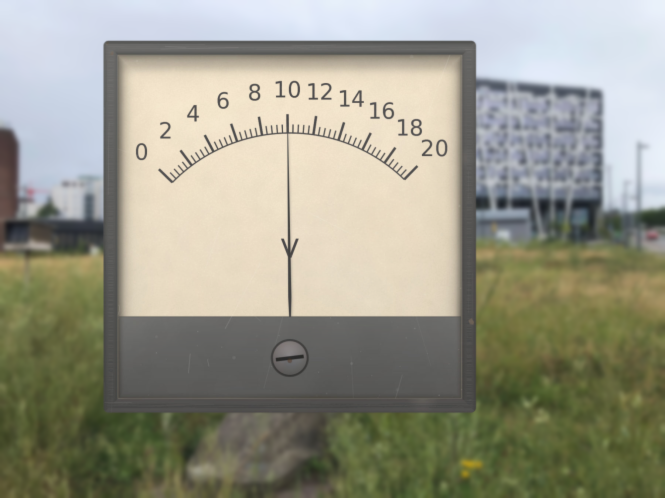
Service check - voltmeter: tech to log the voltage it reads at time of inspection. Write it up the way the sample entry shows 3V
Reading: 10V
